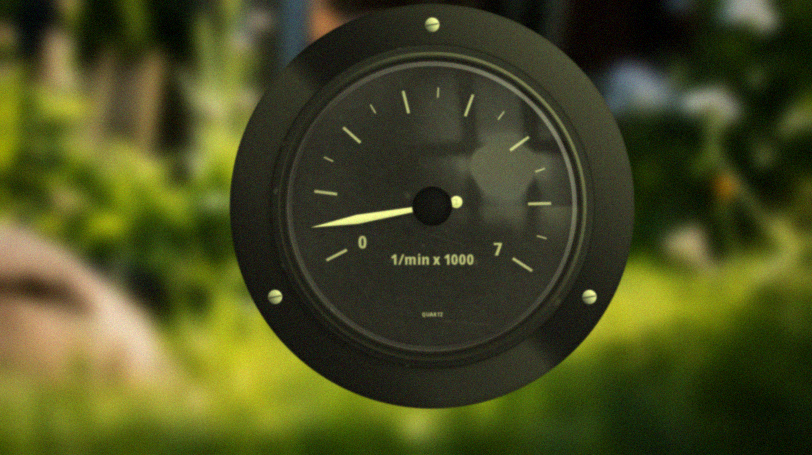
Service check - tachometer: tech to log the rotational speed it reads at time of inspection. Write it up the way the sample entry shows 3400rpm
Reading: 500rpm
